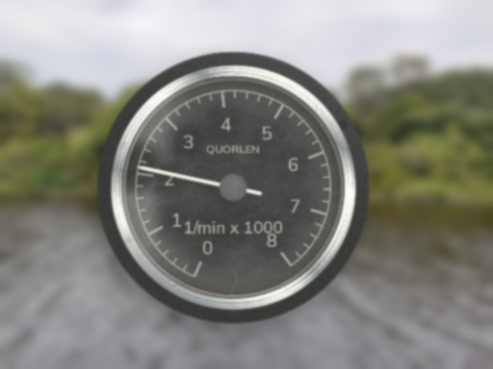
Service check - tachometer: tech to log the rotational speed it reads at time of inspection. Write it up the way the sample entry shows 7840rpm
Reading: 2100rpm
